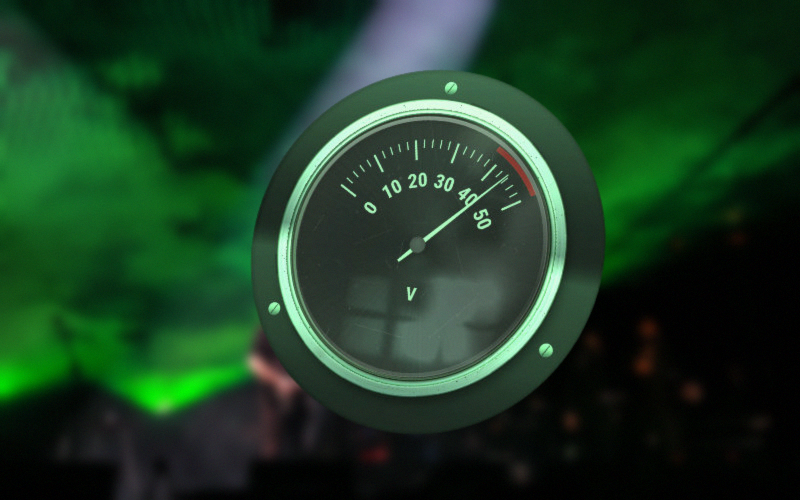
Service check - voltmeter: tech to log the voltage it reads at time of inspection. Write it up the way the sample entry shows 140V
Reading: 44V
